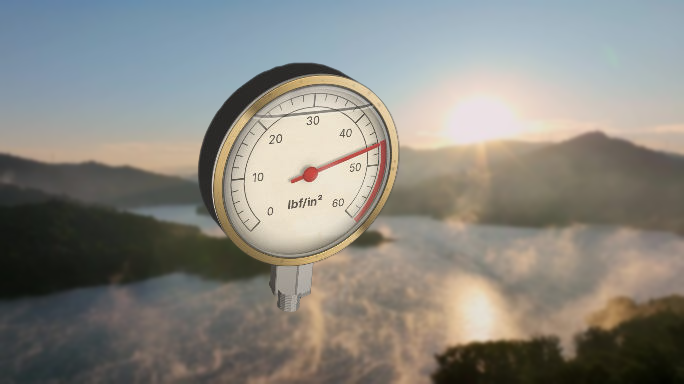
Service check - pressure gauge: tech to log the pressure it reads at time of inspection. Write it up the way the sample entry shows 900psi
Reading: 46psi
